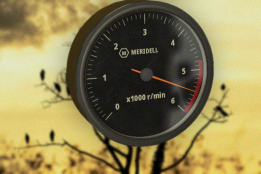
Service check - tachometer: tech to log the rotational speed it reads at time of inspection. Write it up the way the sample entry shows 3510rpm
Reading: 5500rpm
